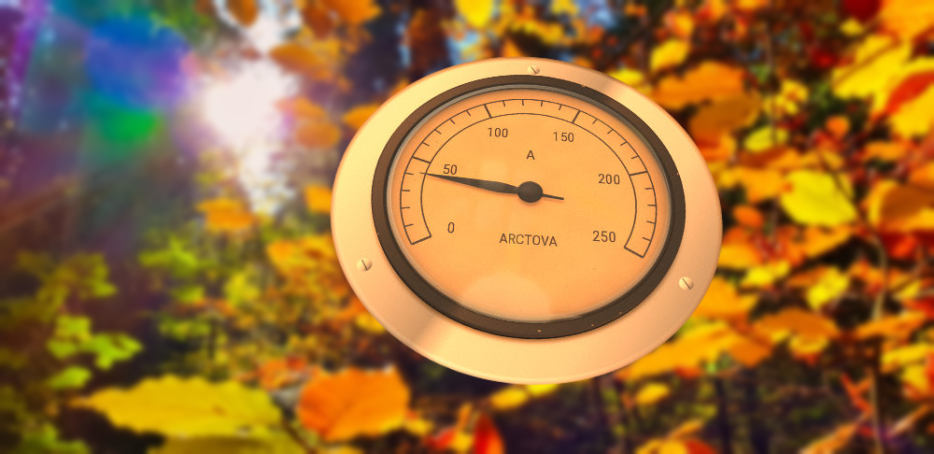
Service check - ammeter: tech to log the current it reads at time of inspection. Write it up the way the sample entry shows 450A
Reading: 40A
